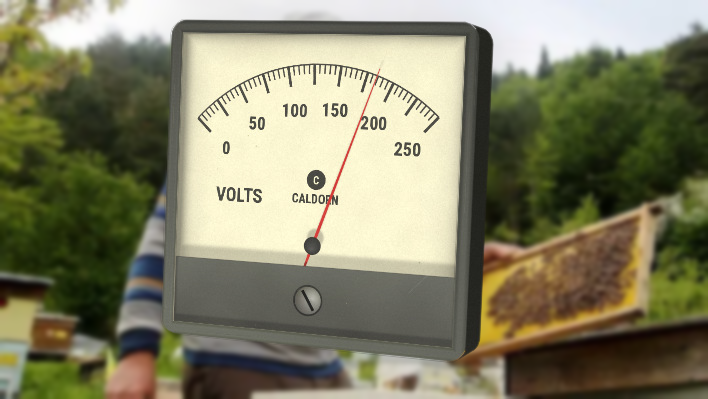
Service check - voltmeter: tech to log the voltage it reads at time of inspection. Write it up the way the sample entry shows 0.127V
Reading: 185V
